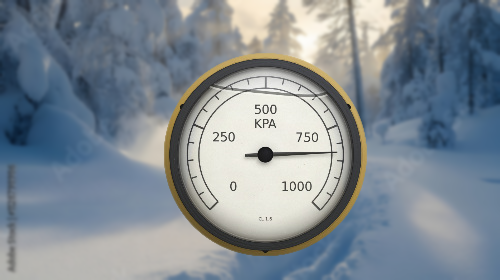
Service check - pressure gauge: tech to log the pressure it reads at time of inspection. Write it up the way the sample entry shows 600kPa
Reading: 825kPa
